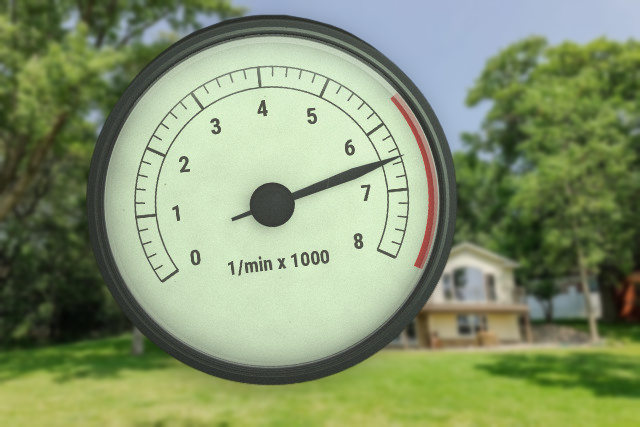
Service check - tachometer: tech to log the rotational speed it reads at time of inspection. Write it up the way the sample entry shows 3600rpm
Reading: 6500rpm
